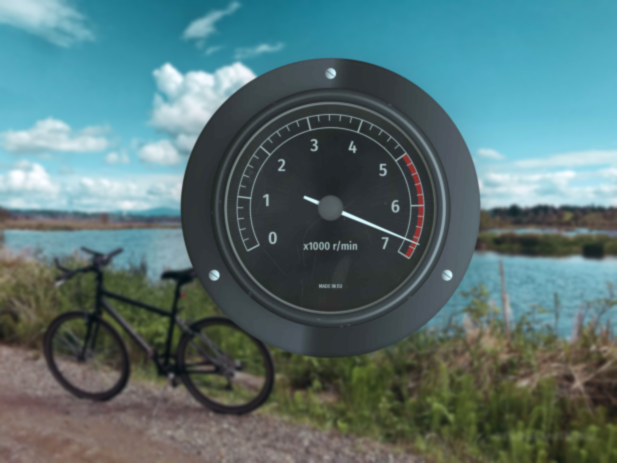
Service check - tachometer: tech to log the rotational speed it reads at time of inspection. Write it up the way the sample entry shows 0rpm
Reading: 6700rpm
